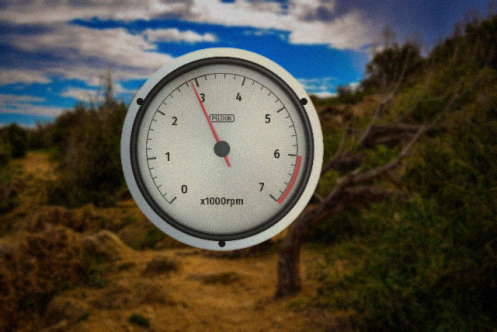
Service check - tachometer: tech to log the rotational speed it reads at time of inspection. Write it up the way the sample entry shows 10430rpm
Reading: 2900rpm
